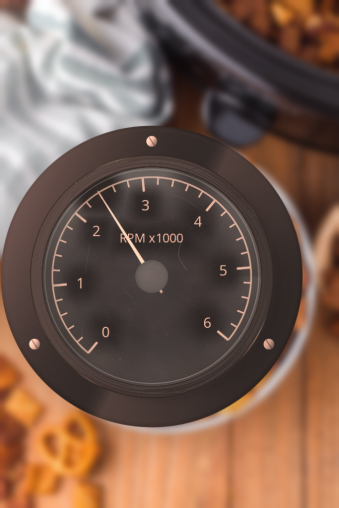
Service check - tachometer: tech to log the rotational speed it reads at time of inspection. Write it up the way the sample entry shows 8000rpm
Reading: 2400rpm
